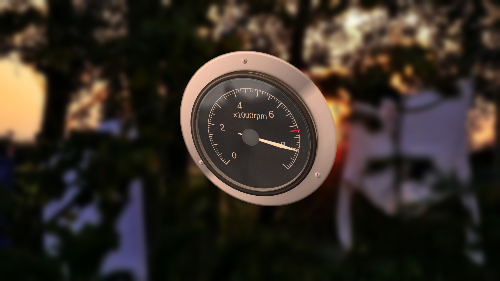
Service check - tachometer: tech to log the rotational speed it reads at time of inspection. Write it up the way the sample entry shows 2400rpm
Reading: 8000rpm
